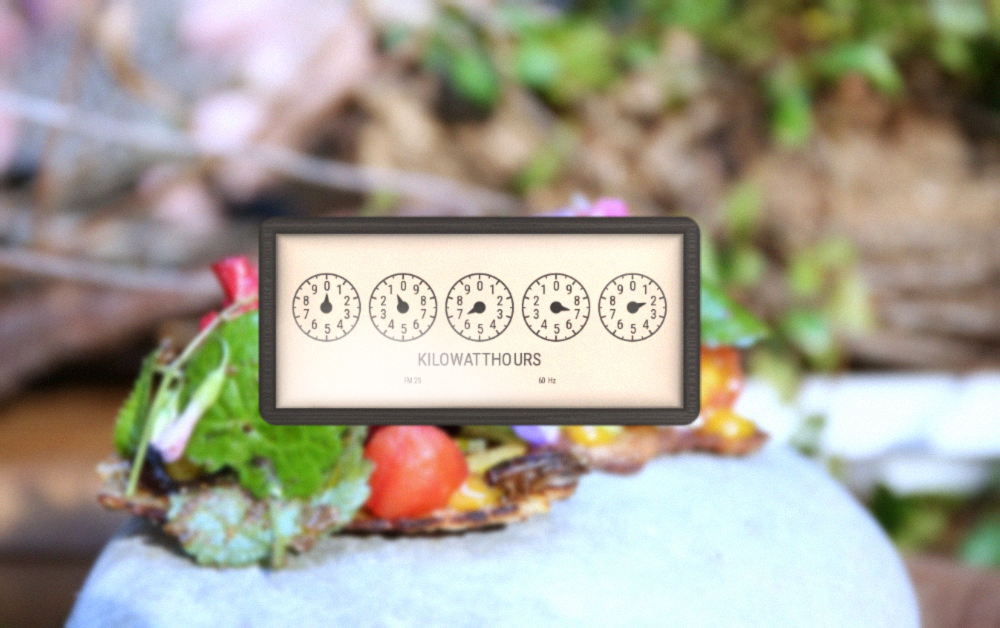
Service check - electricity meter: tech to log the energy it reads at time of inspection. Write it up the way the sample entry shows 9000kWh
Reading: 672kWh
